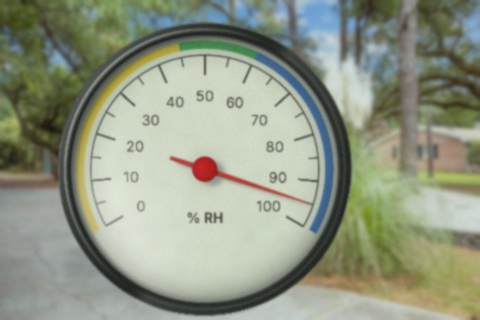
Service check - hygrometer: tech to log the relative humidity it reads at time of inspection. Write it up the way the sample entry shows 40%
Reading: 95%
